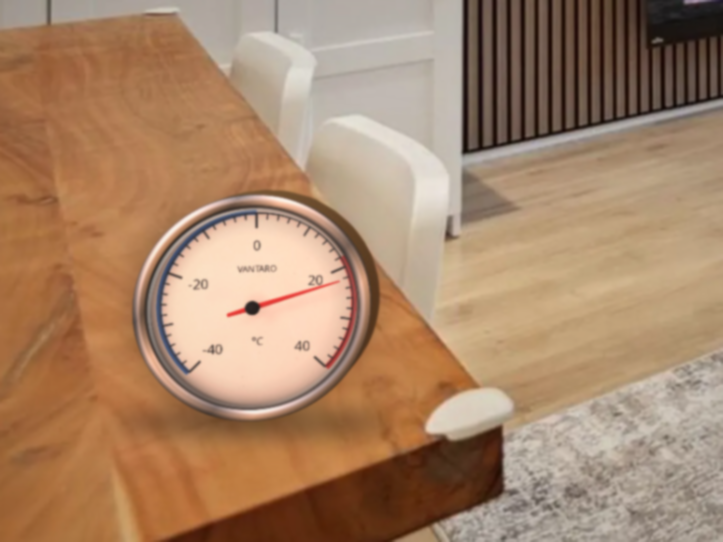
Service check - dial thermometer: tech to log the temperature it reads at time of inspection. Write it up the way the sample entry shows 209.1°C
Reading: 22°C
